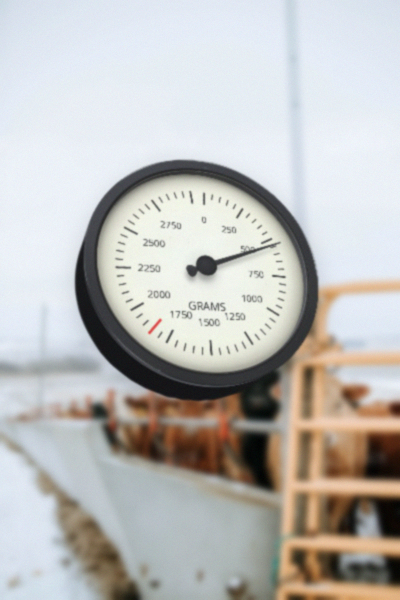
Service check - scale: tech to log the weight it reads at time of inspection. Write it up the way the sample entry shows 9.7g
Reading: 550g
